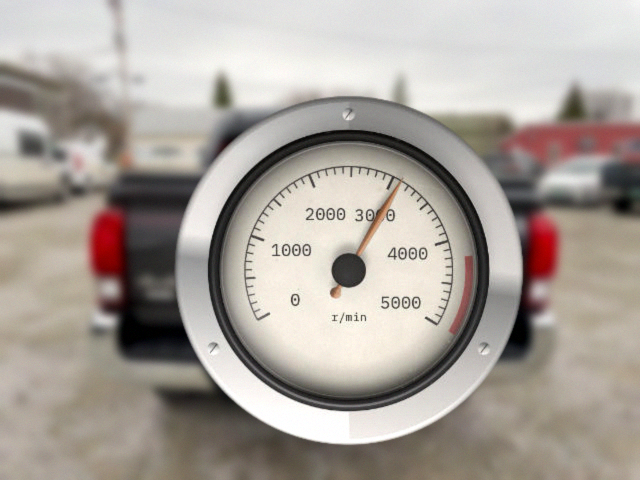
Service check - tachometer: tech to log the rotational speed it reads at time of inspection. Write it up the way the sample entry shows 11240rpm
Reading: 3100rpm
